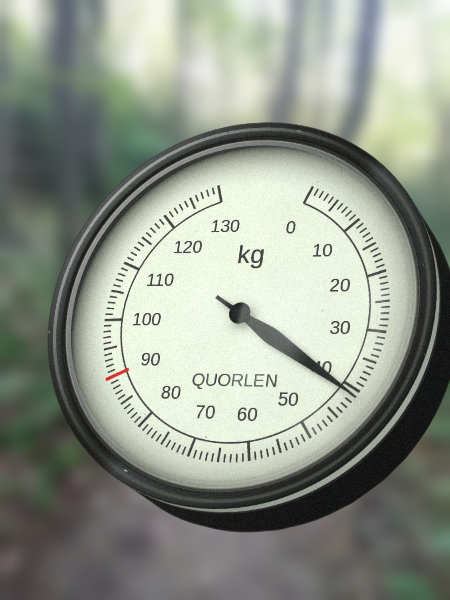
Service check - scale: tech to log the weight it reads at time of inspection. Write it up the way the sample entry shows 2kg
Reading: 41kg
